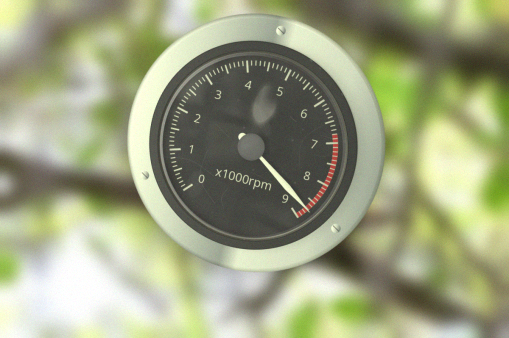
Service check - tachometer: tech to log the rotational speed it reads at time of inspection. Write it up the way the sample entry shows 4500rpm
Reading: 8700rpm
